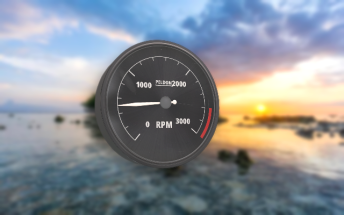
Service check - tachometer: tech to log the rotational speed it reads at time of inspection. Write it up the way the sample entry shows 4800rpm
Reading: 500rpm
